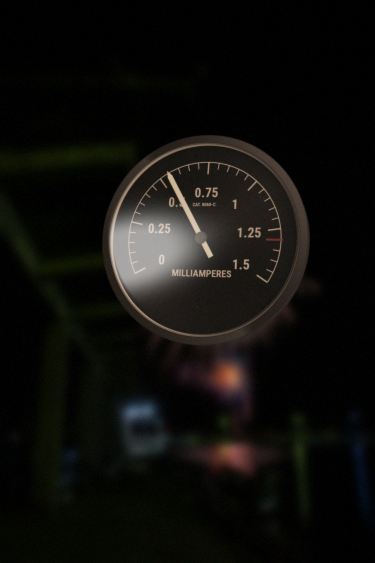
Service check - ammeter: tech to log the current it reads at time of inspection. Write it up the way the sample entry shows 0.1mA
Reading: 0.55mA
